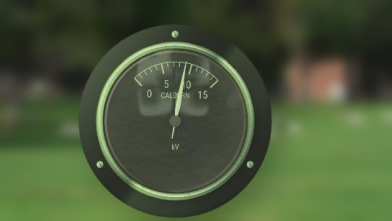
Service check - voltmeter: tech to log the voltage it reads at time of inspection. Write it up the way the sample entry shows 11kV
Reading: 9kV
